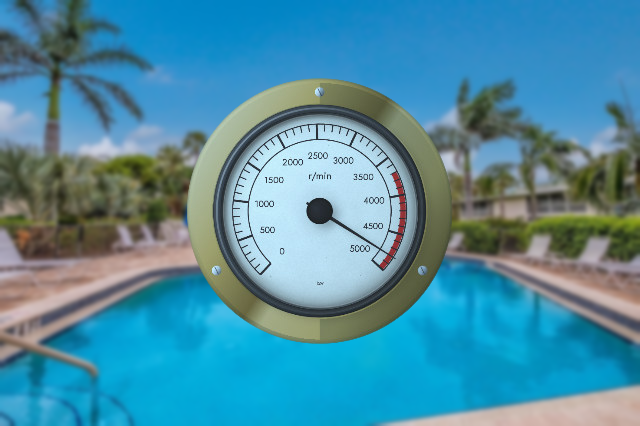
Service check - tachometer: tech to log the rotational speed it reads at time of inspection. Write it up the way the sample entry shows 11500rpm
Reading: 4800rpm
